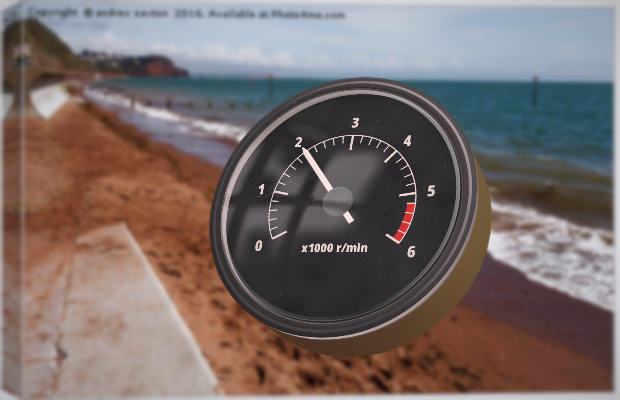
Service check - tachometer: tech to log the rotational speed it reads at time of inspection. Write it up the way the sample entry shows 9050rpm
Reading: 2000rpm
